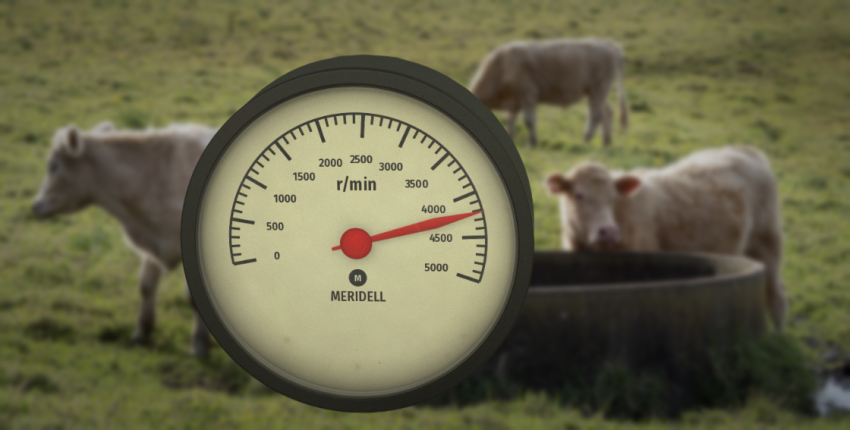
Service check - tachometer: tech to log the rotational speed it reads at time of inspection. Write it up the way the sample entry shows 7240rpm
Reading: 4200rpm
